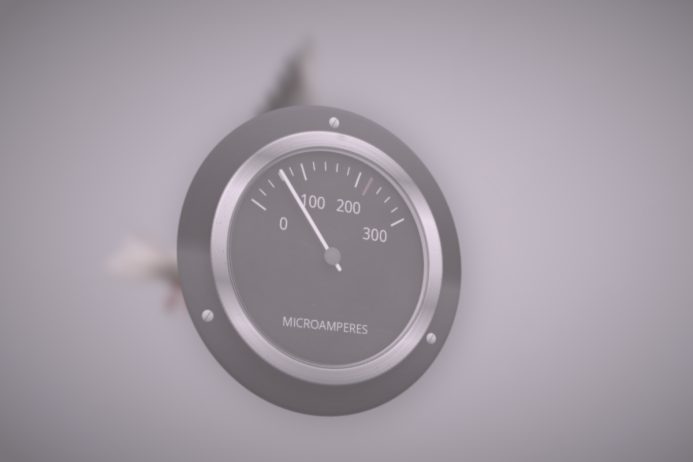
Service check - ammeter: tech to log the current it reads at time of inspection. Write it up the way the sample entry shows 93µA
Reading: 60µA
